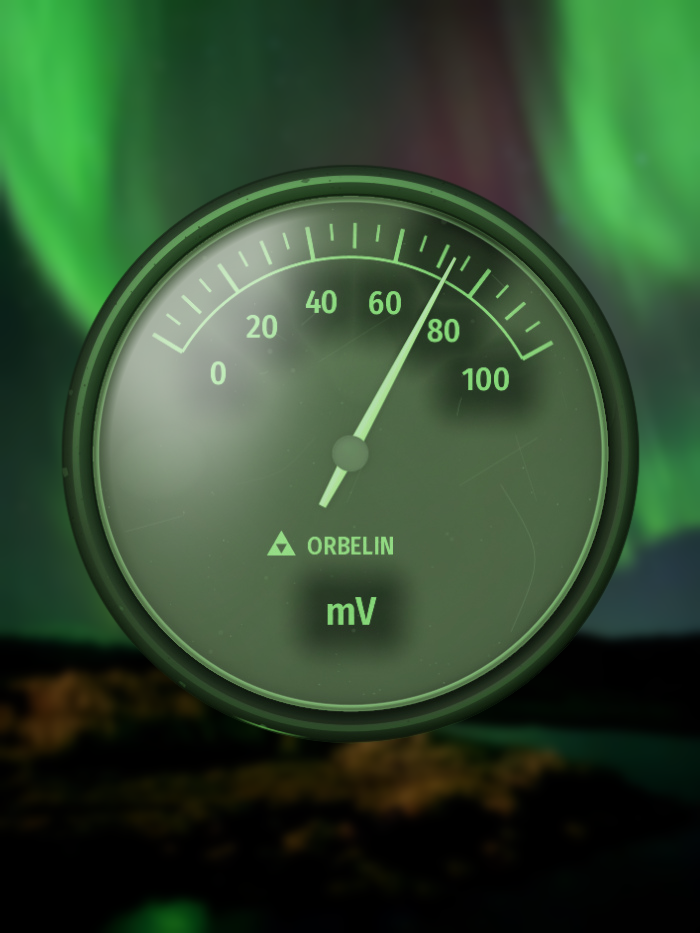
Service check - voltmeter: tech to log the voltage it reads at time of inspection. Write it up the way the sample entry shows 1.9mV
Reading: 72.5mV
